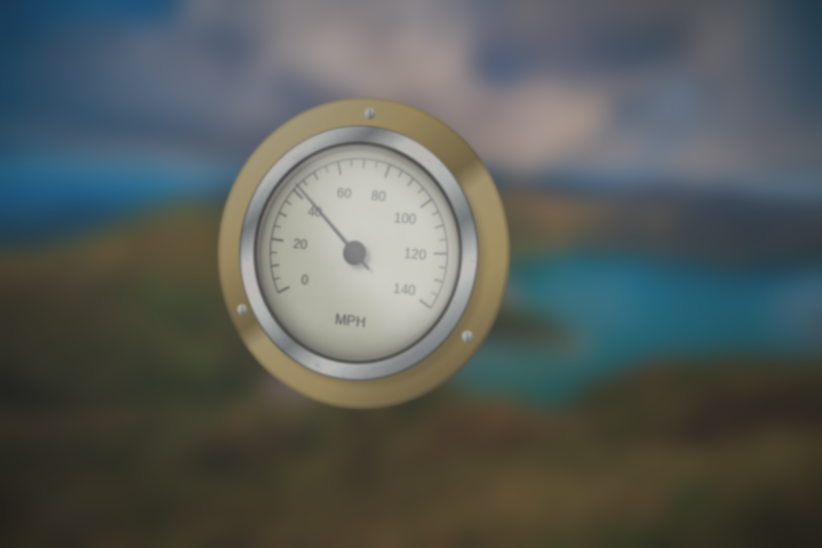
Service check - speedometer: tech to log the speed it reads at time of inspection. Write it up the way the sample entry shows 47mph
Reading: 42.5mph
